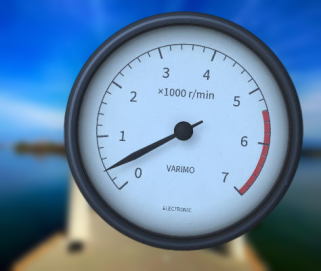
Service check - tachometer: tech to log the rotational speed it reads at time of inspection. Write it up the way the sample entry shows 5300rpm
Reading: 400rpm
